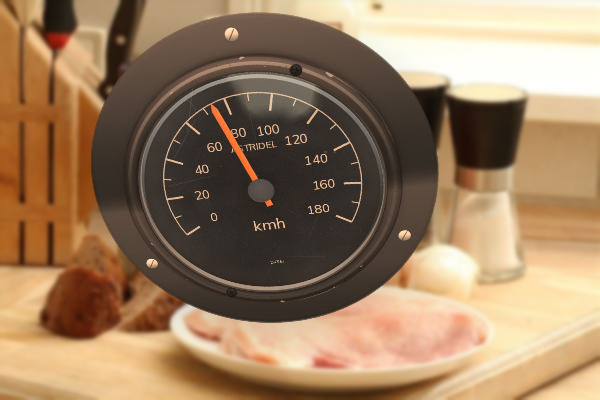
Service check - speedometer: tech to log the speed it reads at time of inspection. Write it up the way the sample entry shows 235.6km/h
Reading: 75km/h
